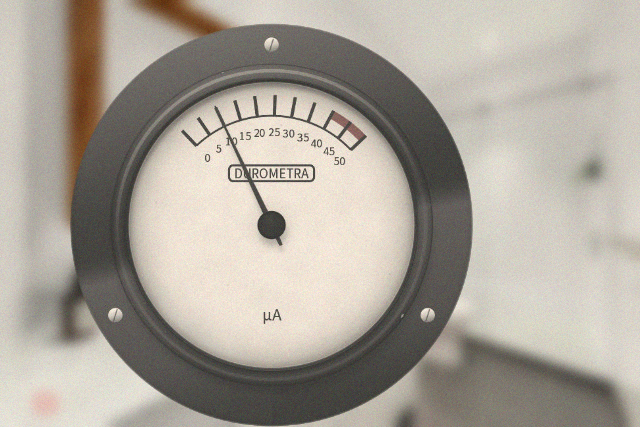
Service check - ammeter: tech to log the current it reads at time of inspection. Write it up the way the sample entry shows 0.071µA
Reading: 10µA
